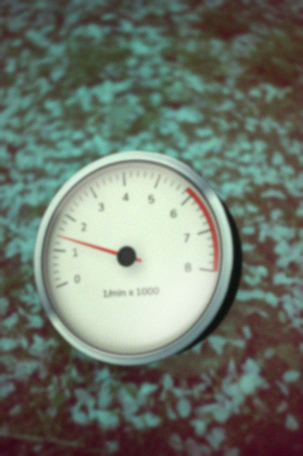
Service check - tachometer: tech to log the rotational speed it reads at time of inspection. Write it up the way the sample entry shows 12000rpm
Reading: 1400rpm
